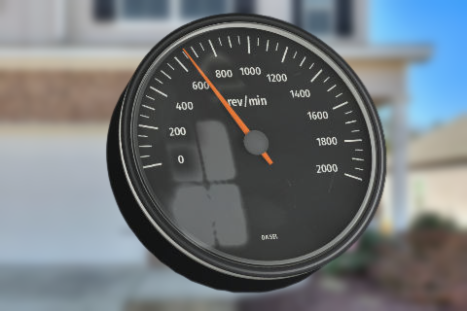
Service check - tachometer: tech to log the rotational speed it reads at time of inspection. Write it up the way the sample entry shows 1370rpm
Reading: 650rpm
